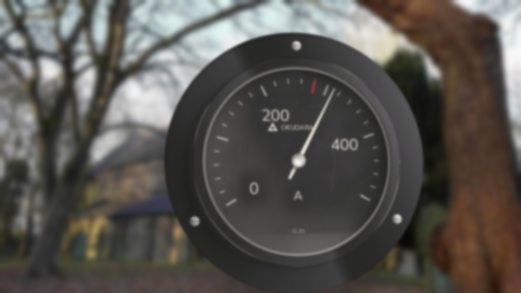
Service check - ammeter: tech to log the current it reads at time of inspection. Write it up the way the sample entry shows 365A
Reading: 310A
